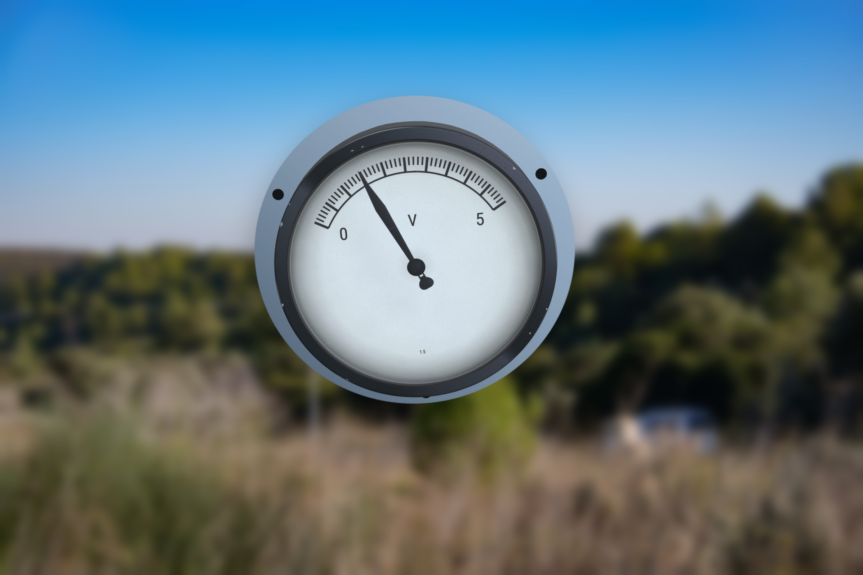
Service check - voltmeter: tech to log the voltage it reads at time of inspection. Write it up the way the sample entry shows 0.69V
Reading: 1.5V
